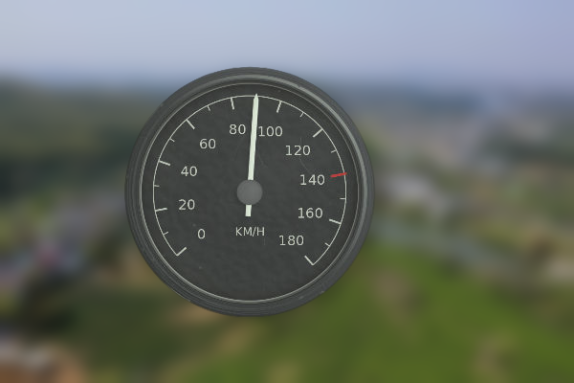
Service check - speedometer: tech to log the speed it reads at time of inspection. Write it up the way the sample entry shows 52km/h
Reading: 90km/h
